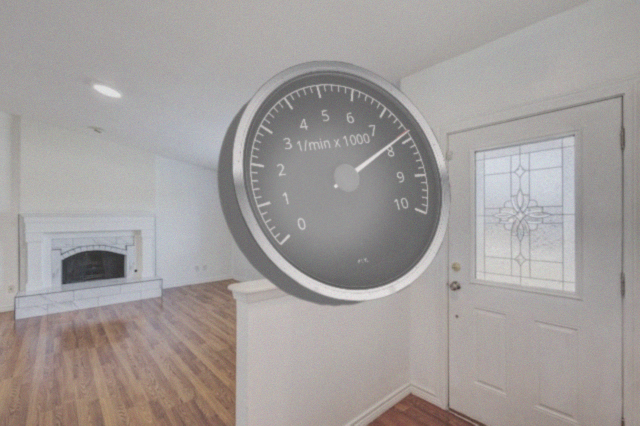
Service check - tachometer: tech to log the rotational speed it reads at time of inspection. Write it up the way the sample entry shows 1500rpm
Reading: 7800rpm
